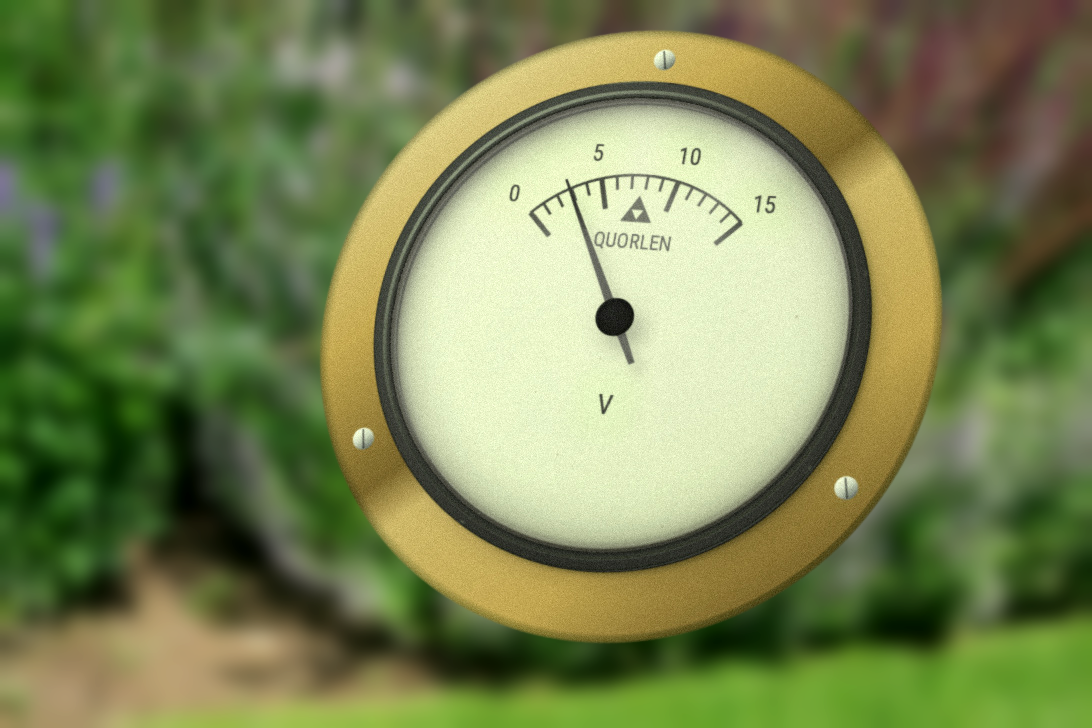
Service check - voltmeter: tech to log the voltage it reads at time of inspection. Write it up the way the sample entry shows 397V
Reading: 3V
